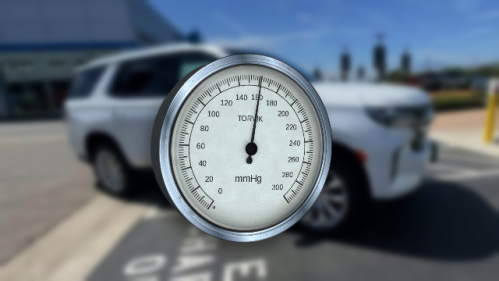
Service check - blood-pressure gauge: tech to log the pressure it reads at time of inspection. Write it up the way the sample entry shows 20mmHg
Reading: 160mmHg
